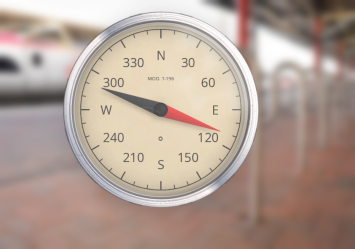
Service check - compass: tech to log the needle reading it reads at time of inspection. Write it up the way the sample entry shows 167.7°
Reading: 110°
